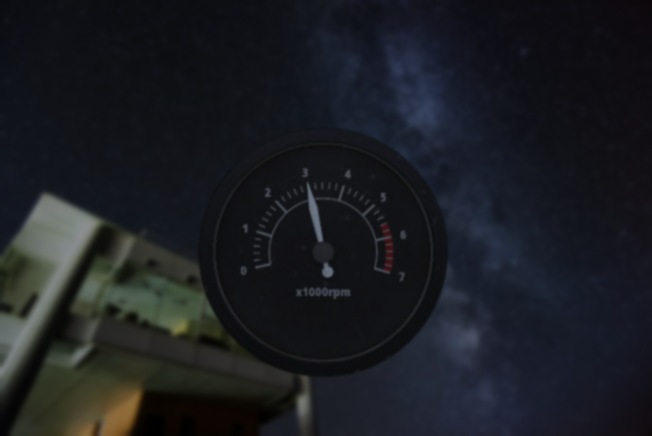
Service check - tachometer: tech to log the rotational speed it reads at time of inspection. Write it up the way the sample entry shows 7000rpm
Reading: 3000rpm
